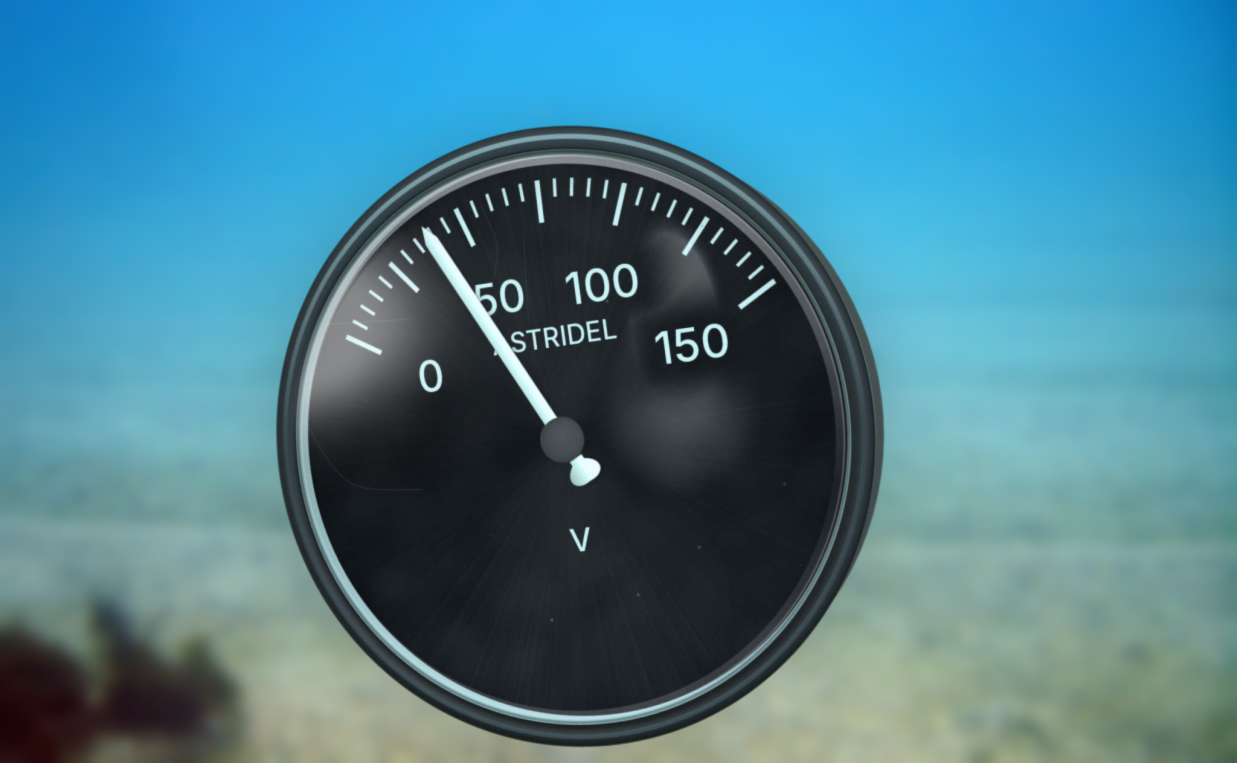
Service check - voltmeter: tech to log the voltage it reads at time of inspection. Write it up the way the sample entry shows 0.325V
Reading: 40V
